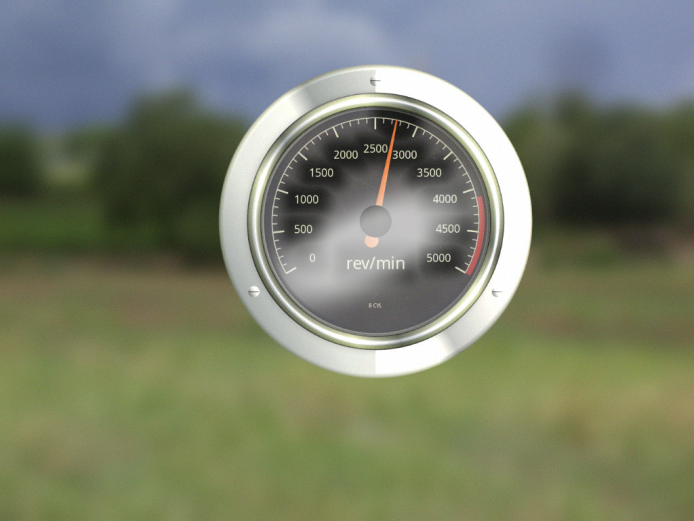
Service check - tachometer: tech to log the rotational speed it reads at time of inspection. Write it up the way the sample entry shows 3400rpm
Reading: 2750rpm
